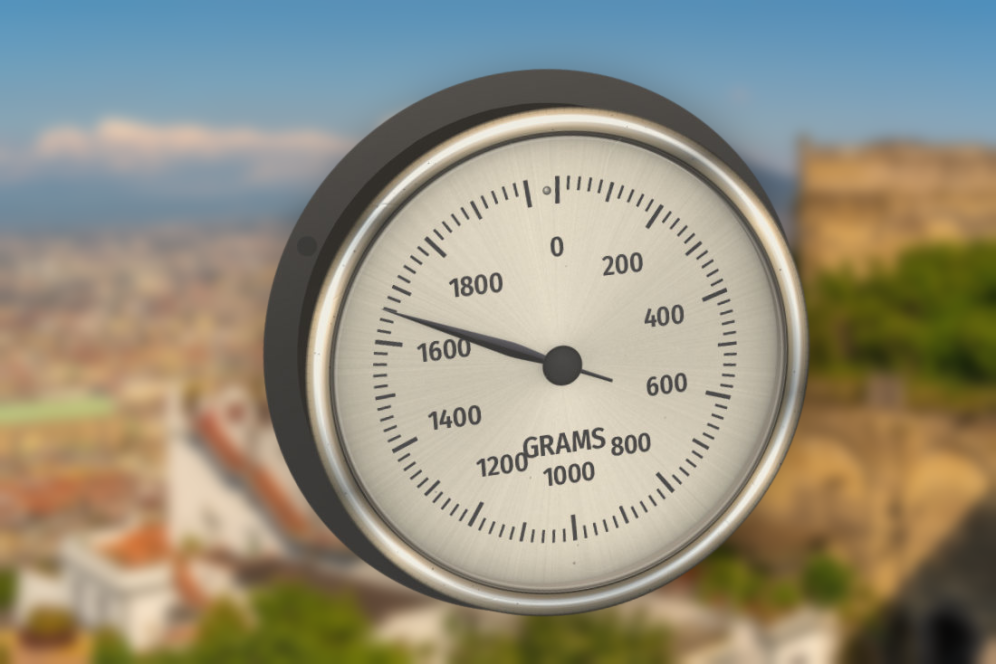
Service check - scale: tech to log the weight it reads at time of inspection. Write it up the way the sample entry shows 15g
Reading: 1660g
